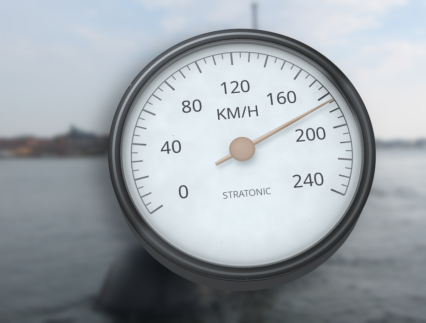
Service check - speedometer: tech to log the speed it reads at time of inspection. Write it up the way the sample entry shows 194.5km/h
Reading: 185km/h
